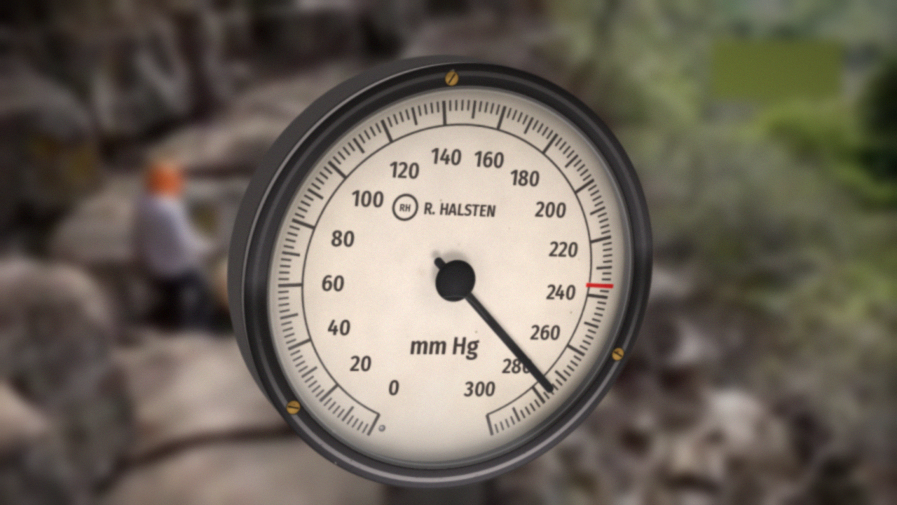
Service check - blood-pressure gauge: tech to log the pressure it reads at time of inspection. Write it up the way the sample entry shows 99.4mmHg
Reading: 276mmHg
